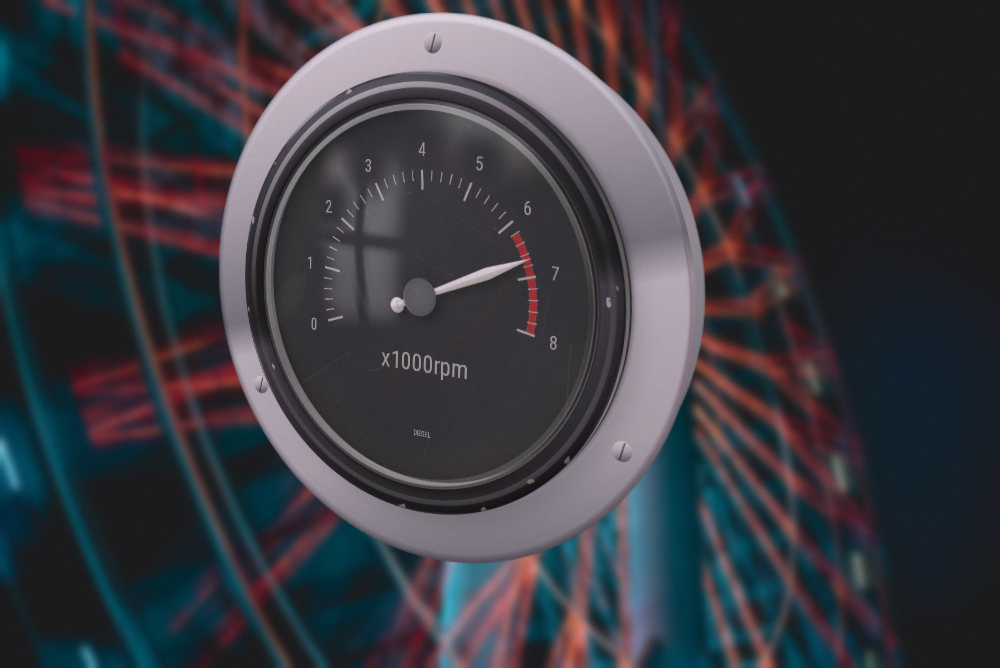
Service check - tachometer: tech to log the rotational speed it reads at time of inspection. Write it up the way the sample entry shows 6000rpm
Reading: 6700rpm
